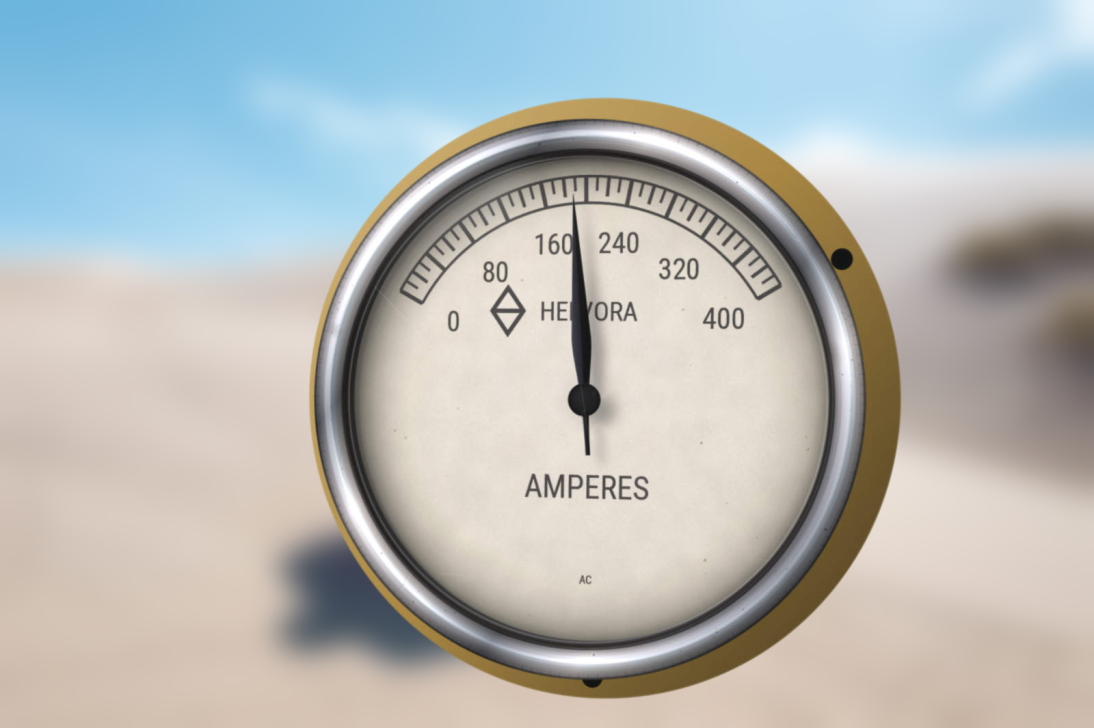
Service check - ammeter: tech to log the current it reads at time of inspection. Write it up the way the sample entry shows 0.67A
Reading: 190A
